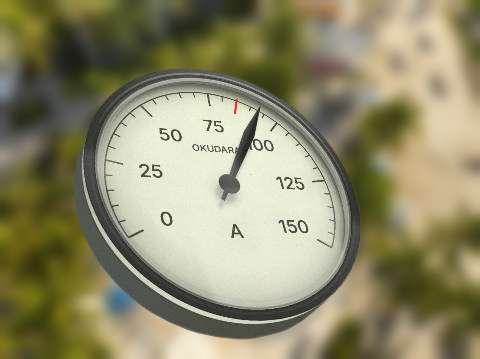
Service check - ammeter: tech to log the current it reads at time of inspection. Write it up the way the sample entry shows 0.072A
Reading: 92.5A
